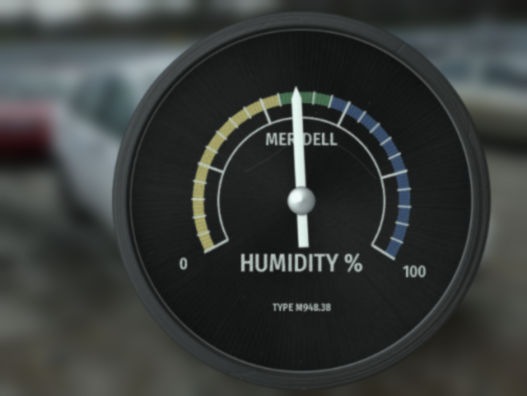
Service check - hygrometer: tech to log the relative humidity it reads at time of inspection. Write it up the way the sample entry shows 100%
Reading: 48%
